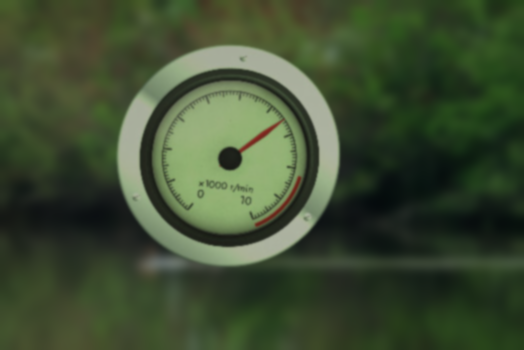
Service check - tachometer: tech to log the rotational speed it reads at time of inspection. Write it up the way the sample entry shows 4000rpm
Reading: 6500rpm
